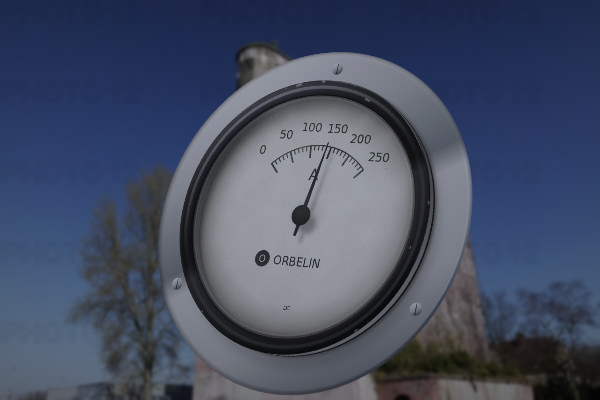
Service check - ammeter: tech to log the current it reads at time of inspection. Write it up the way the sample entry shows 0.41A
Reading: 150A
